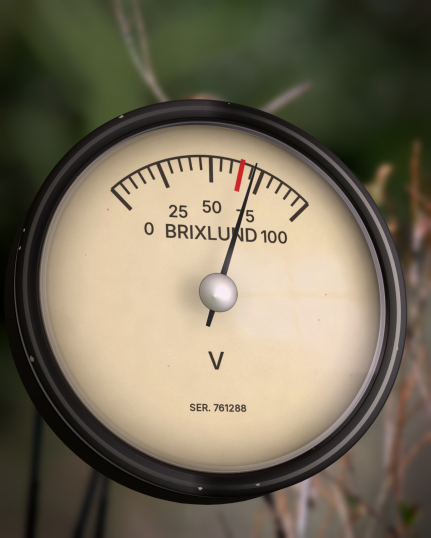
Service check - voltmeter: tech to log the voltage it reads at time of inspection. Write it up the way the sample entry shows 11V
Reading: 70V
